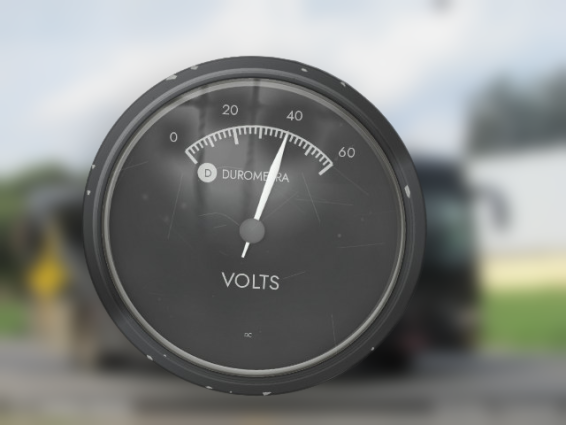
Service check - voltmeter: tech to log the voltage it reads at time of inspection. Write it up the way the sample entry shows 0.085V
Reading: 40V
